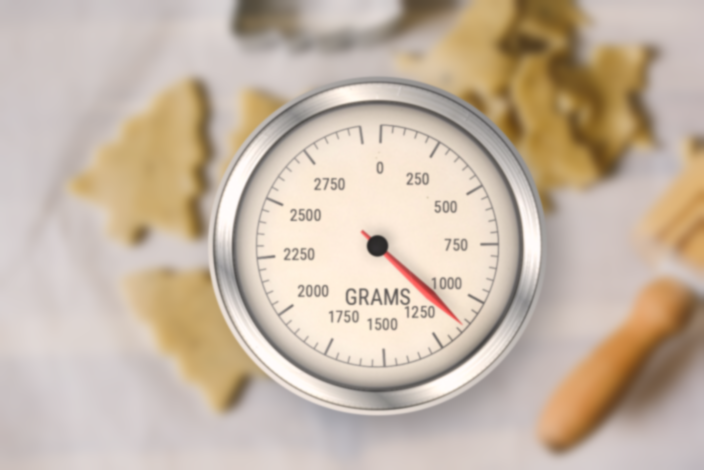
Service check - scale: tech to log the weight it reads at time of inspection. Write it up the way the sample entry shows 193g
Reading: 1125g
